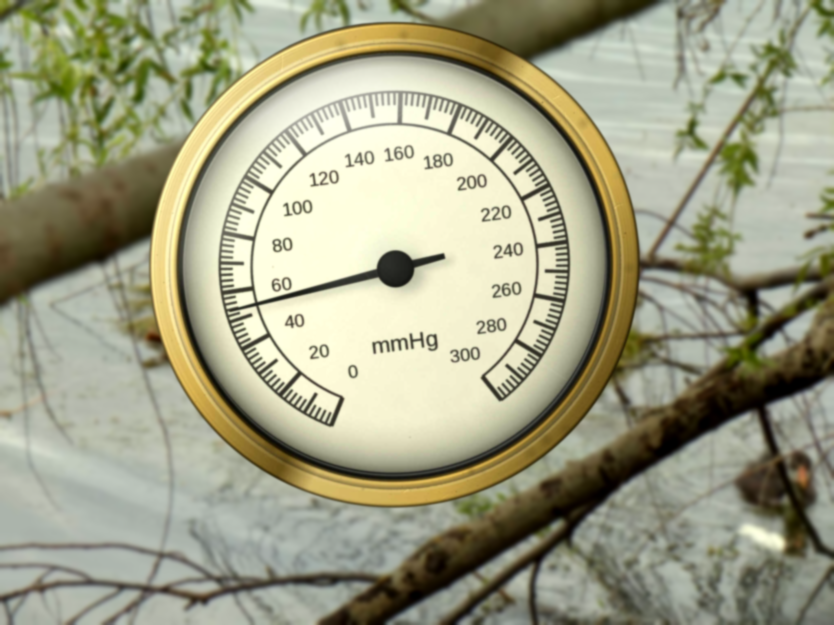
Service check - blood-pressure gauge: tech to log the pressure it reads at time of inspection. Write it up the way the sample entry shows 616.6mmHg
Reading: 54mmHg
